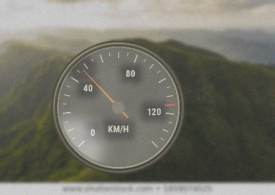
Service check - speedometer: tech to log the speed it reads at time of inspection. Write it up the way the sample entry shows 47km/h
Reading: 47.5km/h
